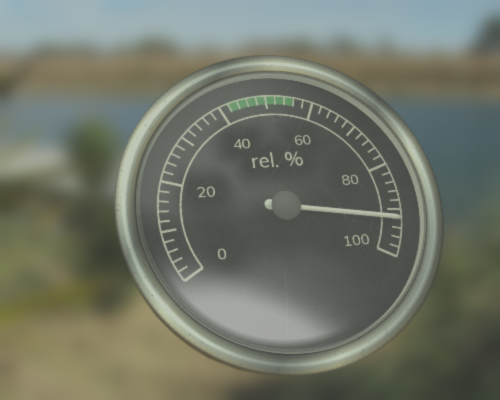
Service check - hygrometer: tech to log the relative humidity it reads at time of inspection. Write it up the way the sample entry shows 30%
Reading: 92%
